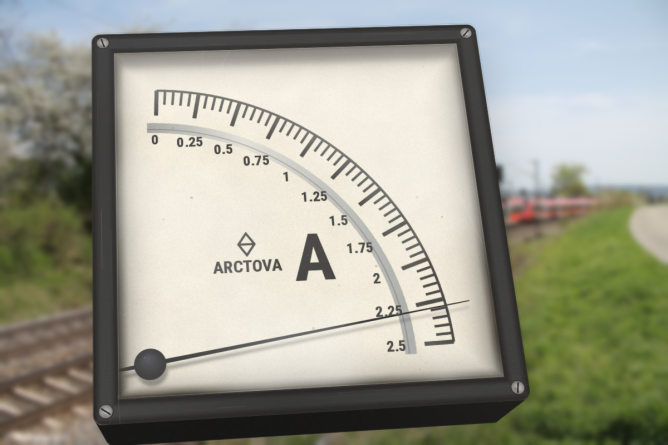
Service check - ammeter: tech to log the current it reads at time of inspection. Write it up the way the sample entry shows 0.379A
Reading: 2.3A
